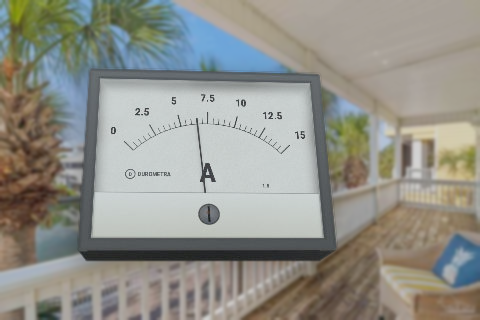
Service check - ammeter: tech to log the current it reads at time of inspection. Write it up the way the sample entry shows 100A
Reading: 6.5A
